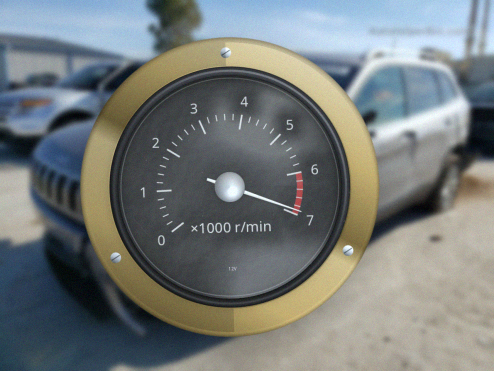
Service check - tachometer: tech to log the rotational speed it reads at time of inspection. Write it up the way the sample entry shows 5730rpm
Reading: 6900rpm
